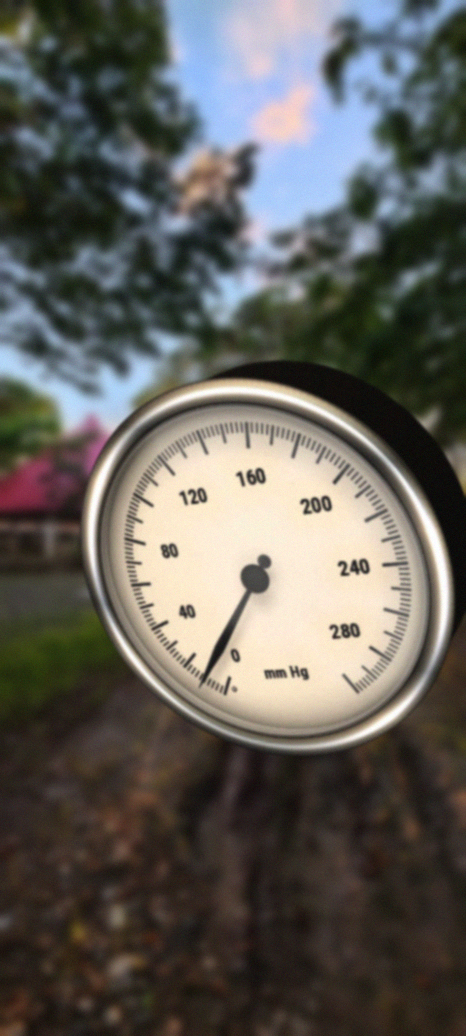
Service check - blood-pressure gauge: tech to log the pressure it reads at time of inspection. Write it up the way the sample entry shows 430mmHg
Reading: 10mmHg
